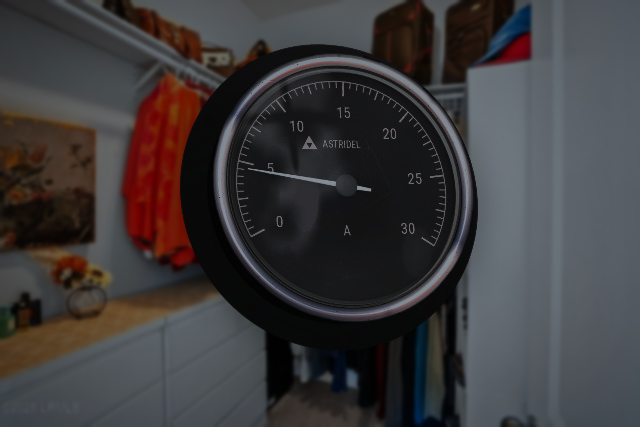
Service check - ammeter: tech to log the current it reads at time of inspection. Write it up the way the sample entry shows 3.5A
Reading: 4.5A
